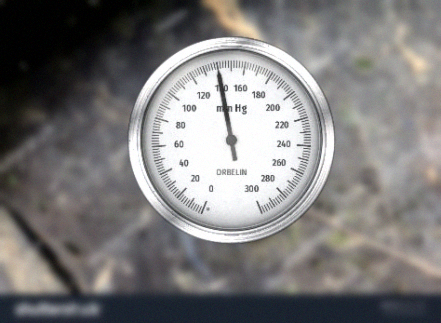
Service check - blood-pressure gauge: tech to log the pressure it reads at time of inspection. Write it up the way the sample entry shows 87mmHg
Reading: 140mmHg
